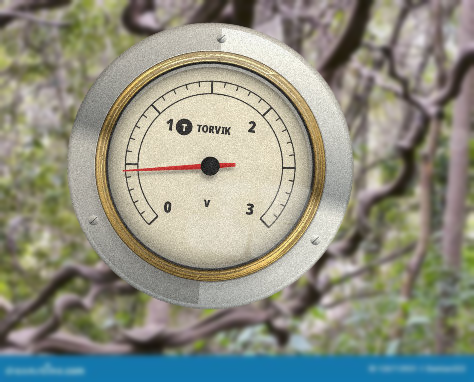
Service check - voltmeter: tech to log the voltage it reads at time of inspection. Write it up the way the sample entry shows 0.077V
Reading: 0.45V
